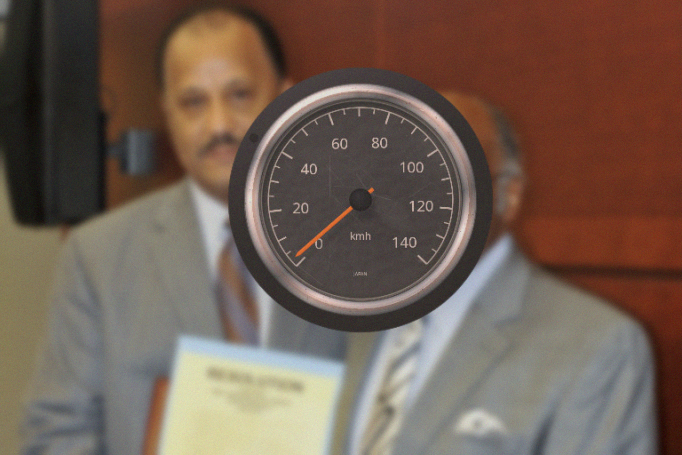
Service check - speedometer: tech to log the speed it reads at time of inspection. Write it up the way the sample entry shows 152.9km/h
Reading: 2.5km/h
